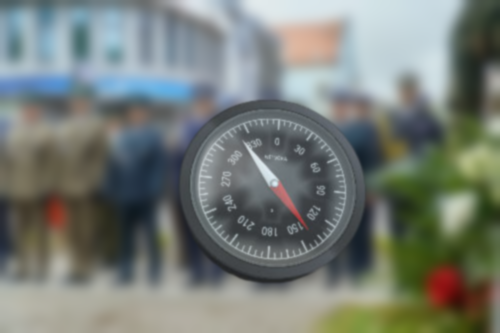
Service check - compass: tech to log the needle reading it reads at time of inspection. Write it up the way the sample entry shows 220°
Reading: 140°
